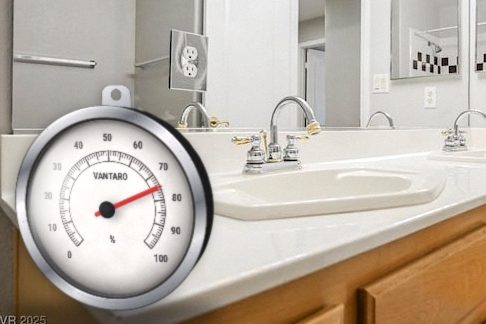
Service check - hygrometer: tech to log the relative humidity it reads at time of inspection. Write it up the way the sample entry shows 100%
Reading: 75%
